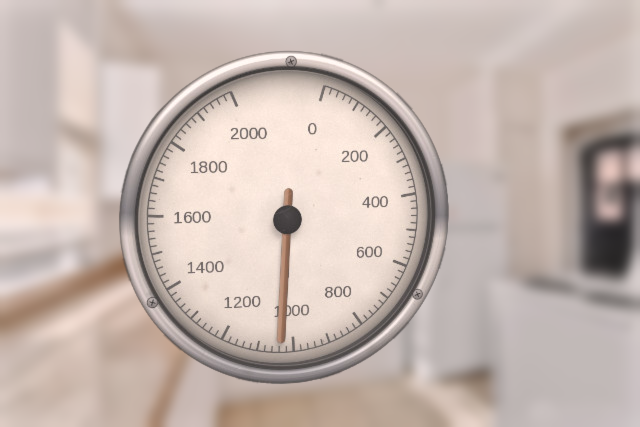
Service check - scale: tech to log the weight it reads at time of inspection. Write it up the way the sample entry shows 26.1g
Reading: 1040g
